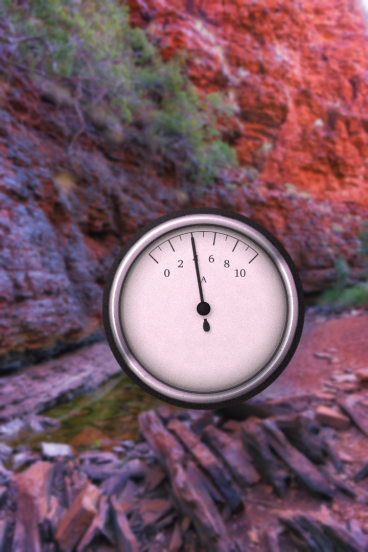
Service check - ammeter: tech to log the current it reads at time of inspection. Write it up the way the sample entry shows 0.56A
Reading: 4A
